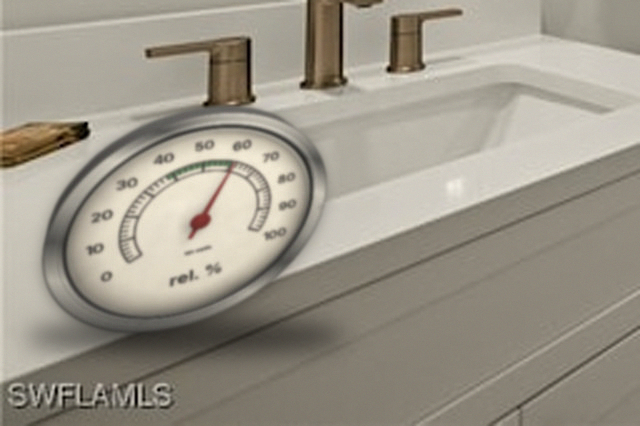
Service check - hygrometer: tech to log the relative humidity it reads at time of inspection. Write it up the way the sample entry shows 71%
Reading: 60%
